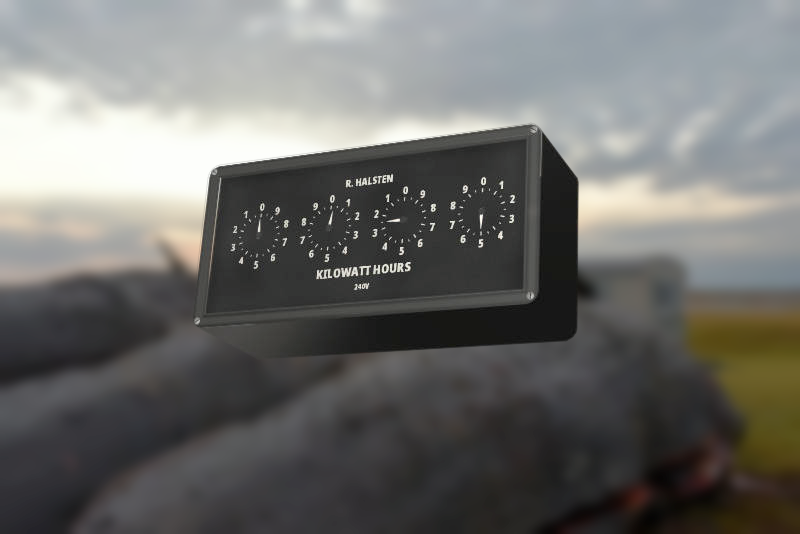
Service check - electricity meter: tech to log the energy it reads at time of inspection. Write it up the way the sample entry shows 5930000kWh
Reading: 25kWh
